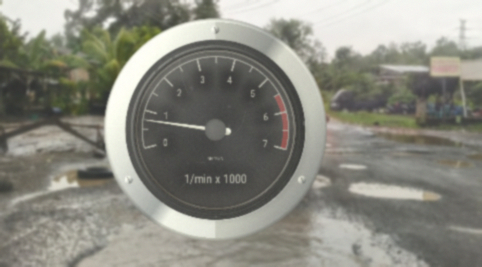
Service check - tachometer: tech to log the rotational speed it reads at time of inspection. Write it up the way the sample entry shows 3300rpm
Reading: 750rpm
